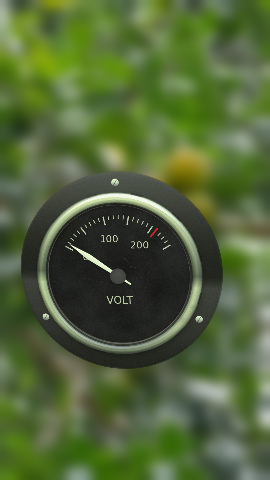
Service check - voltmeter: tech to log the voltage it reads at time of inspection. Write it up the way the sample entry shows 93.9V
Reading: 10V
